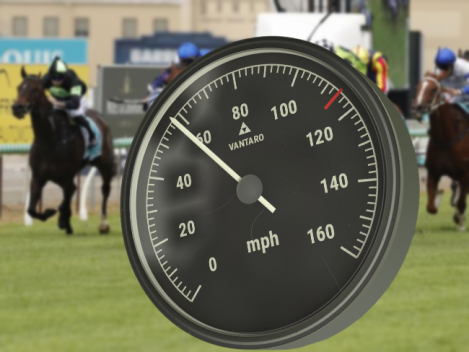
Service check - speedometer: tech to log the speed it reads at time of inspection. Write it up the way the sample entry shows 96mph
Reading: 58mph
